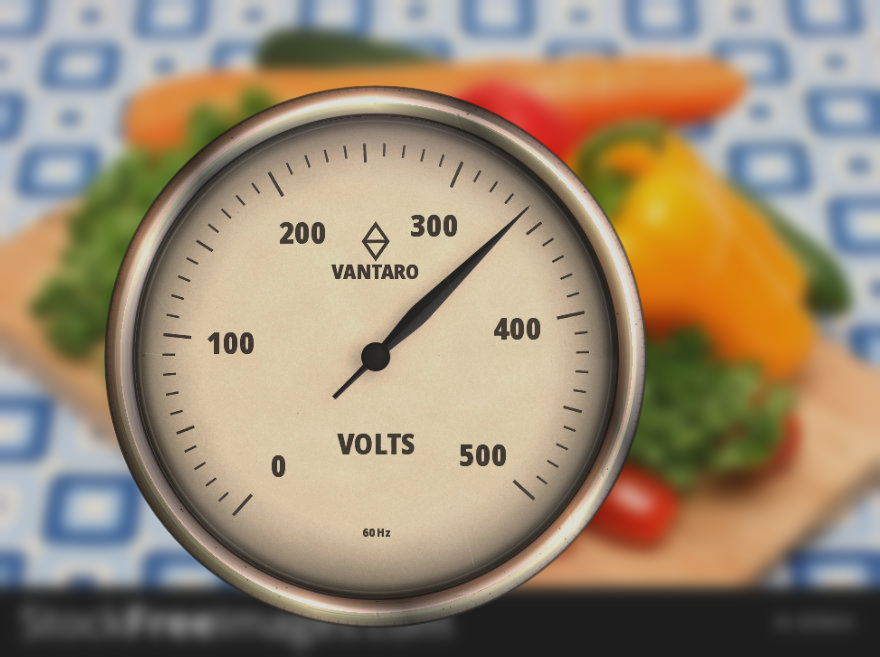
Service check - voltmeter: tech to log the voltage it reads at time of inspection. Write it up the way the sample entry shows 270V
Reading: 340V
